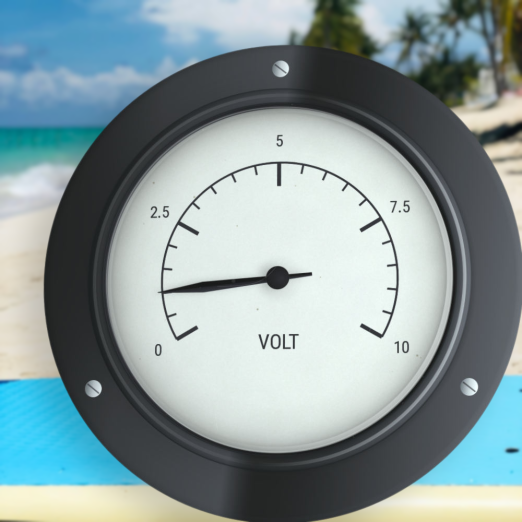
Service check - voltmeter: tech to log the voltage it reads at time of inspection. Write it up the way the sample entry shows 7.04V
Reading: 1V
